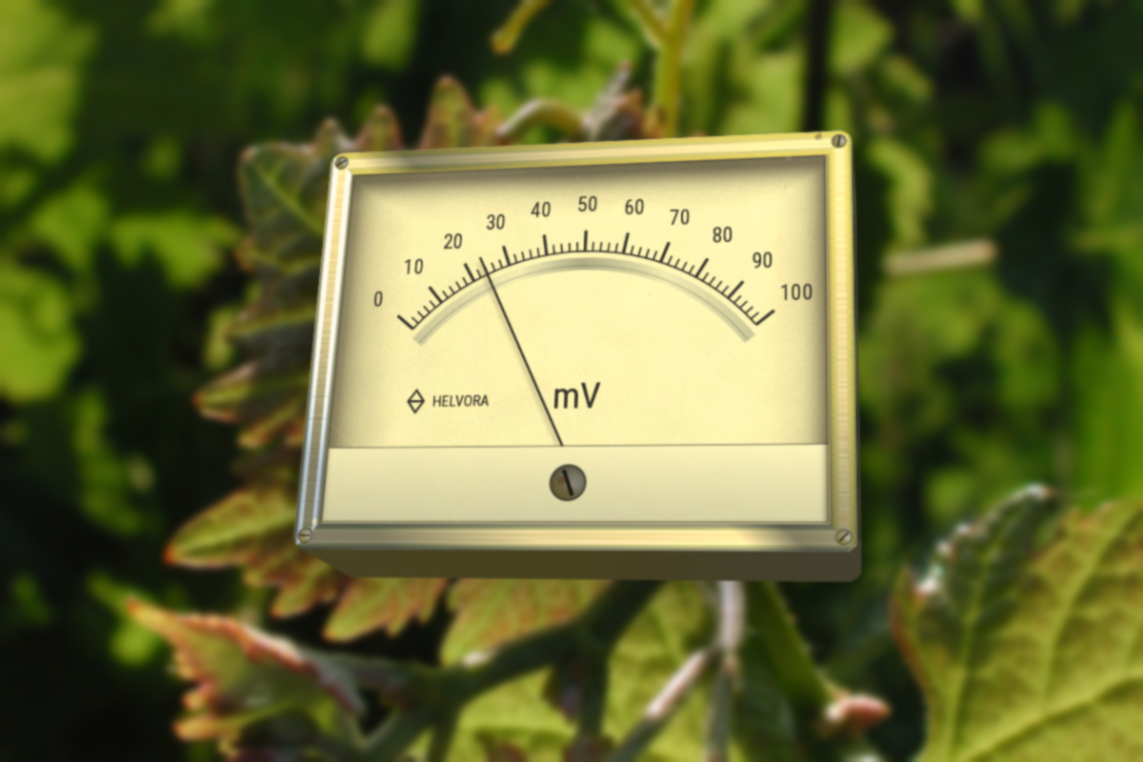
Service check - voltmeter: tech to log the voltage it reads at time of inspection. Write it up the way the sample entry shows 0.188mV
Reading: 24mV
